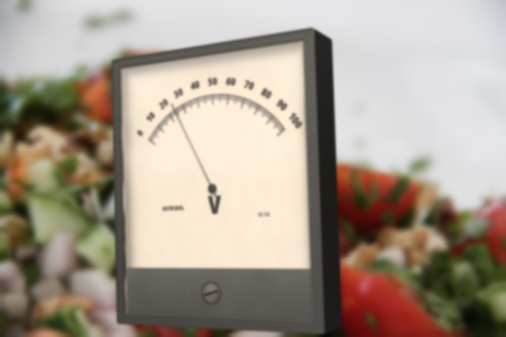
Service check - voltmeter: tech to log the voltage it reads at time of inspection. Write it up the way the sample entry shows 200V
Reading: 25V
